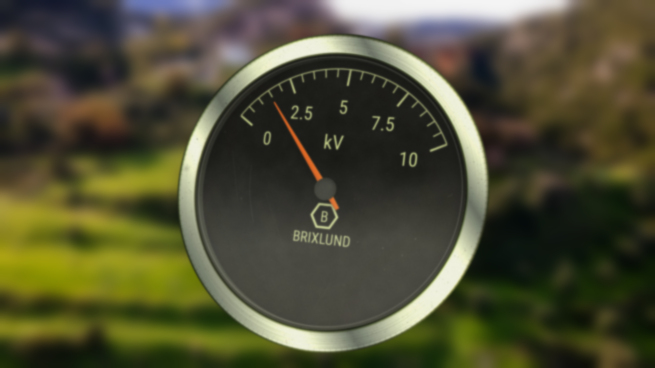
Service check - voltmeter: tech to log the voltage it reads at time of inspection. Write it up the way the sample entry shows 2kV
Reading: 1.5kV
